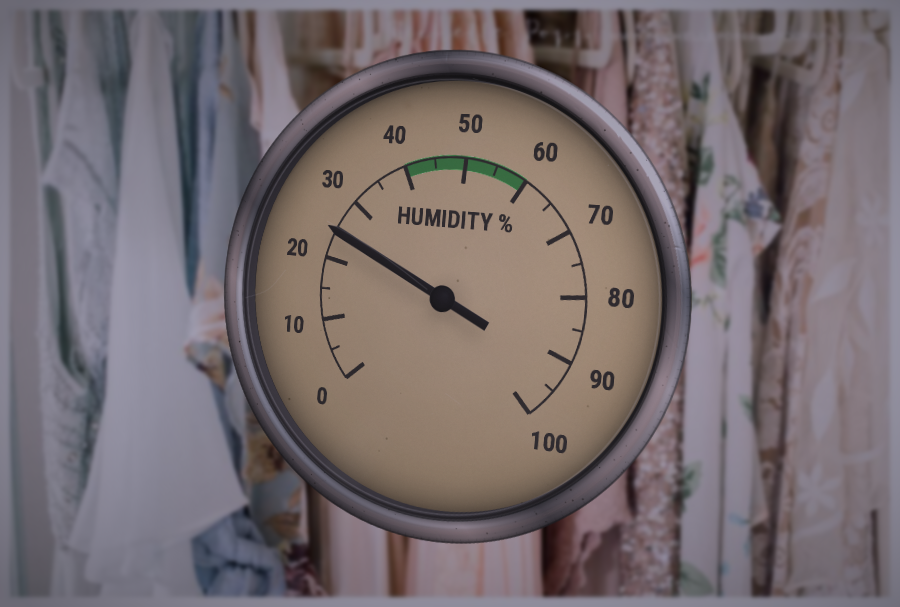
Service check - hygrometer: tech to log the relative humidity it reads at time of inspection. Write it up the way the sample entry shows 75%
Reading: 25%
